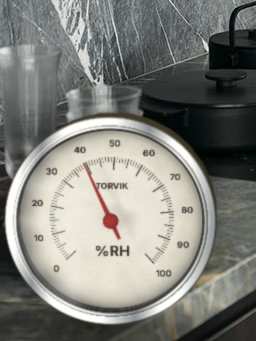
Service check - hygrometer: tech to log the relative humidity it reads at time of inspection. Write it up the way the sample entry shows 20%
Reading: 40%
